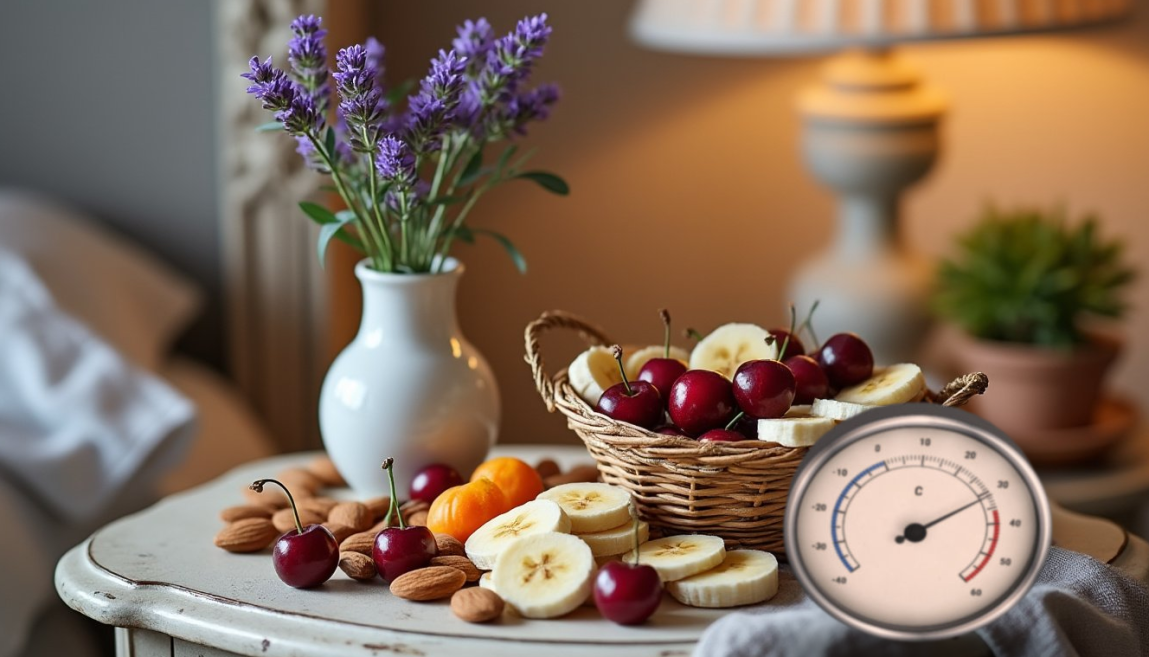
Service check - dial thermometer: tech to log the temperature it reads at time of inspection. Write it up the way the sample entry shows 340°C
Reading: 30°C
